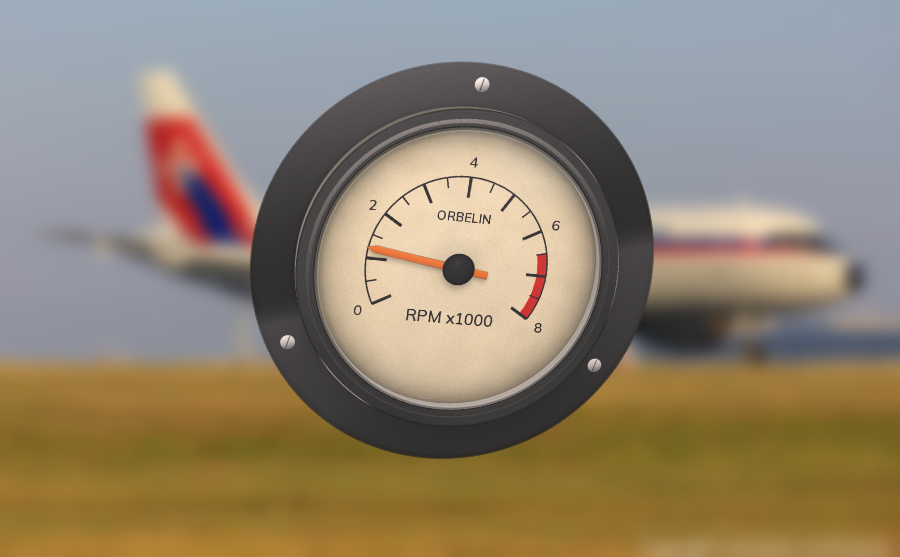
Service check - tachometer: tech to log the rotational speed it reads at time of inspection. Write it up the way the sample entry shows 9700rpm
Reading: 1250rpm
